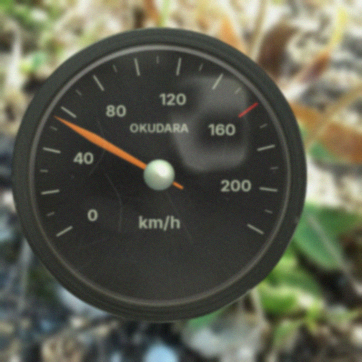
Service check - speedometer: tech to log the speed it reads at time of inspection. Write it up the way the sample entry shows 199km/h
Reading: 55km/h
